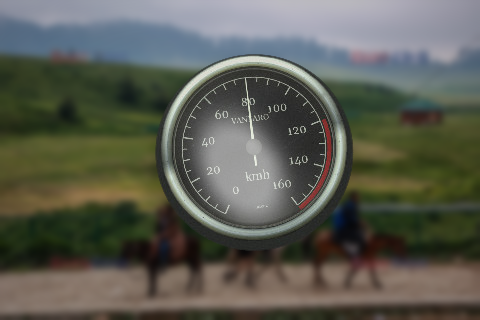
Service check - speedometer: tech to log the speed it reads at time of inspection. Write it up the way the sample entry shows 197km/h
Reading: 80km/h
